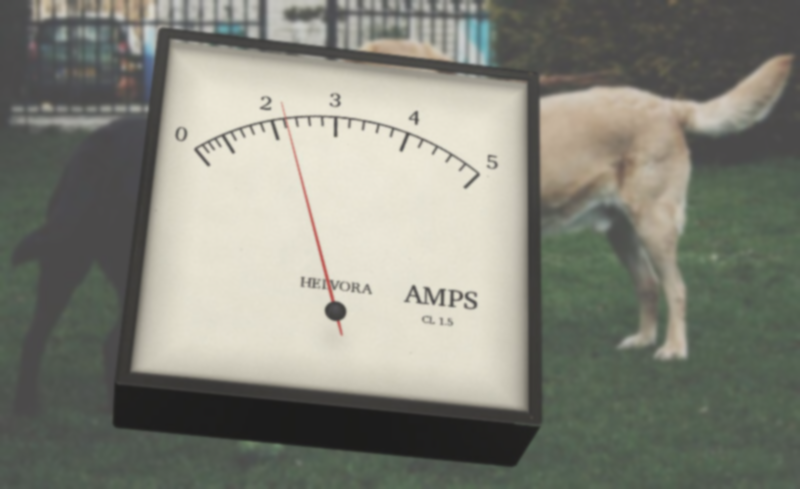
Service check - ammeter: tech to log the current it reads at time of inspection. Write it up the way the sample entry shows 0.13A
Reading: 2.2A
